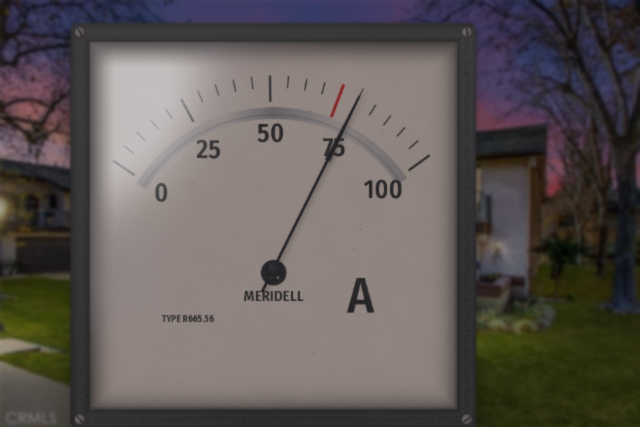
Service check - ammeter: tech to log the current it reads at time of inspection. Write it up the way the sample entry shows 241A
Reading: 75A
